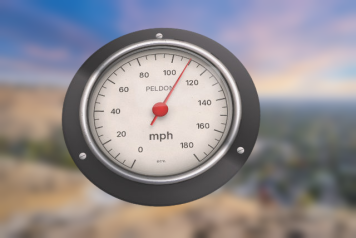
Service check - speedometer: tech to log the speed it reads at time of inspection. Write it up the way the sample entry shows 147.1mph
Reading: 110mph
